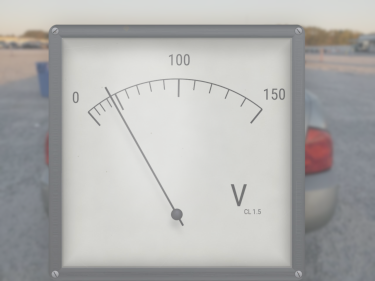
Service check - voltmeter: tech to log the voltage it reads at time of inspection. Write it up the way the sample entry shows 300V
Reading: 45V
